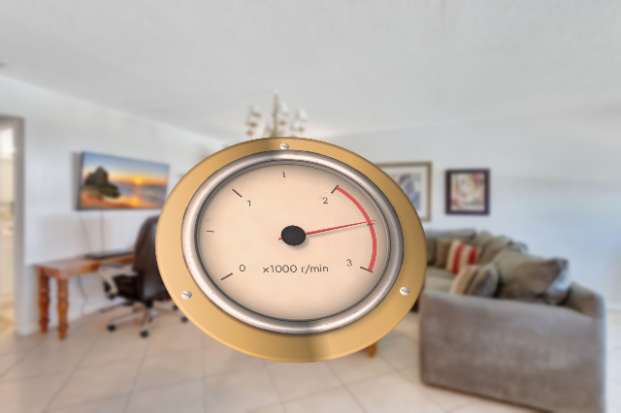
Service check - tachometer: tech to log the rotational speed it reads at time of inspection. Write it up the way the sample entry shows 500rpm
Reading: 2500rpm
